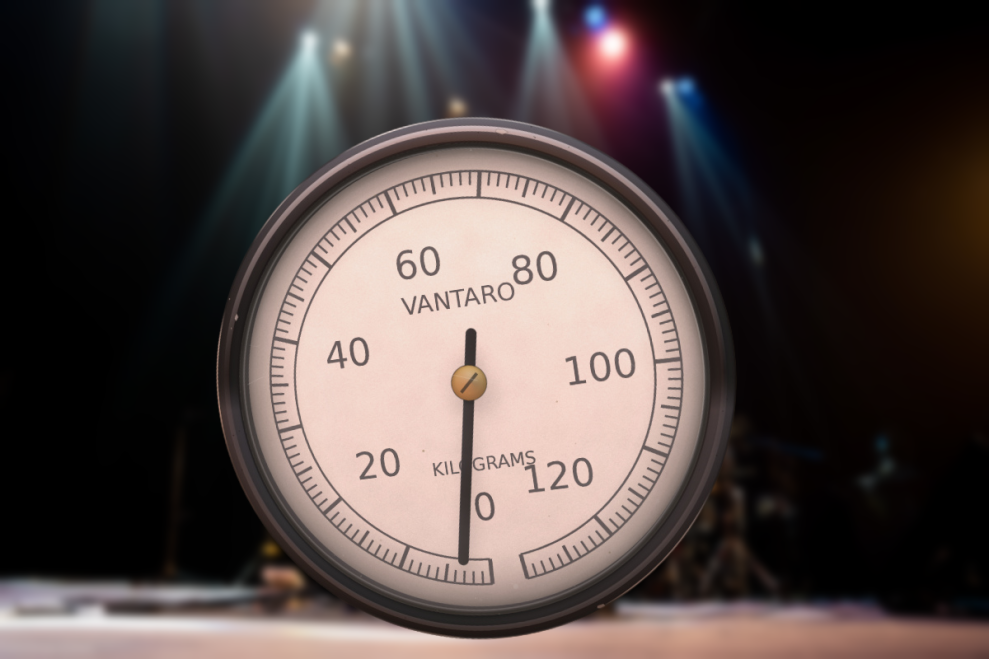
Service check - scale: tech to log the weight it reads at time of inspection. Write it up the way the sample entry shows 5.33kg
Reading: 3kg
